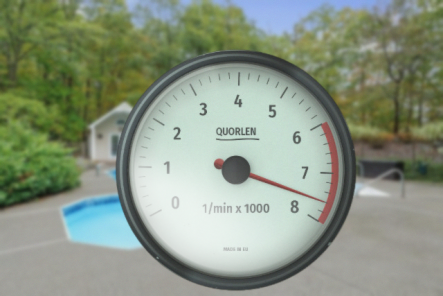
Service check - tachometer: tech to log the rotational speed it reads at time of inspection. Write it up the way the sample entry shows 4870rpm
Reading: 7600rpm
